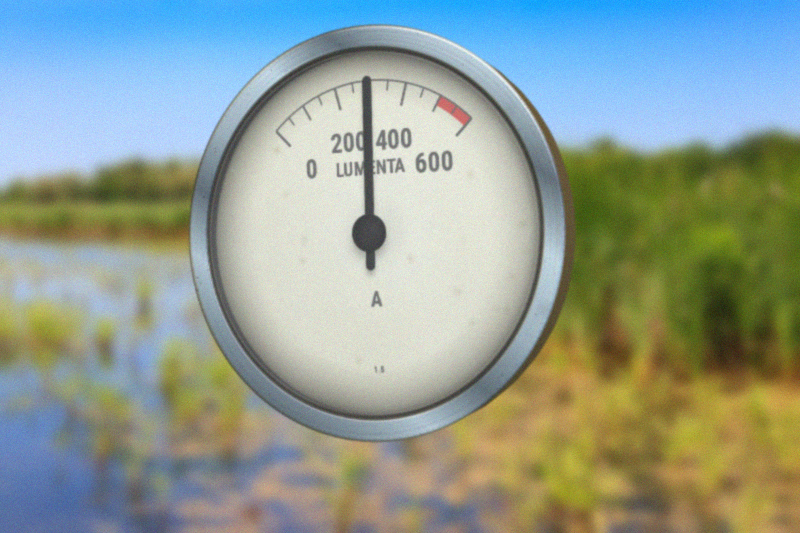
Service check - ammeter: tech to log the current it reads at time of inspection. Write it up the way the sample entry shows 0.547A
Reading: 300A
